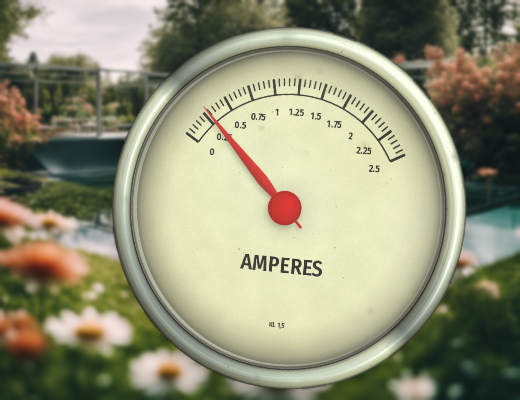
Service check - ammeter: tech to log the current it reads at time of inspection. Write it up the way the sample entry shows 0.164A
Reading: 0.3A
